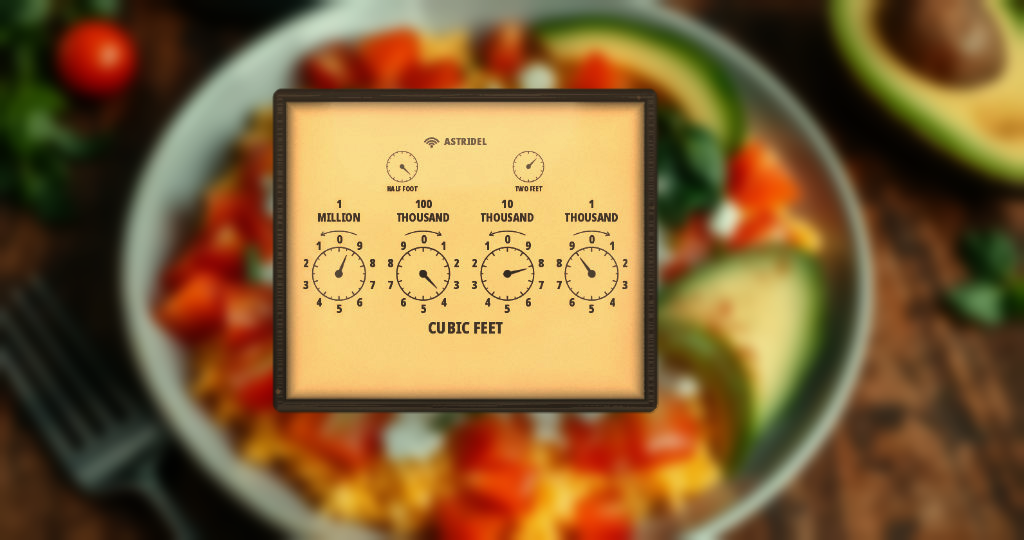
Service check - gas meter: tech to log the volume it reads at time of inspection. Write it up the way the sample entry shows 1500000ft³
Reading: 937900ft³
